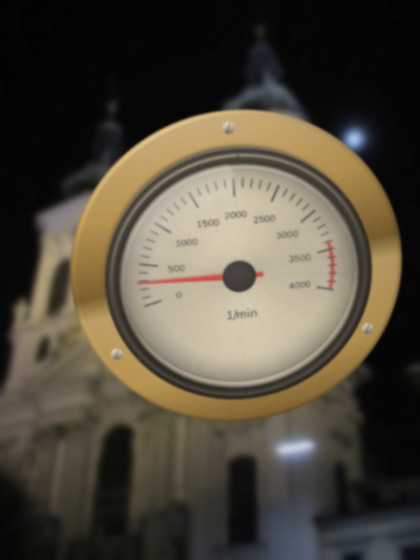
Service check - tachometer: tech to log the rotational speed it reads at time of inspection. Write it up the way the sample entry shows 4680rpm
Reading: 300rpm
